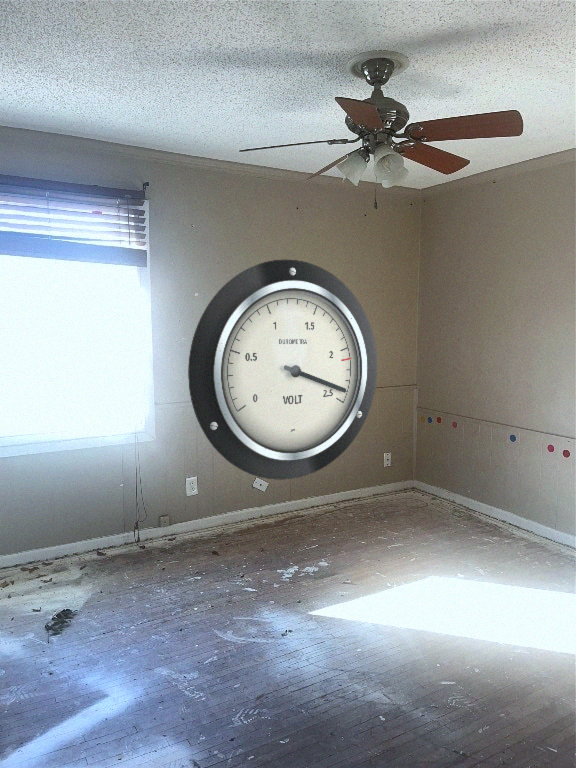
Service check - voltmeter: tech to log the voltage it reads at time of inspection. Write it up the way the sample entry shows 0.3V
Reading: 2.4V
